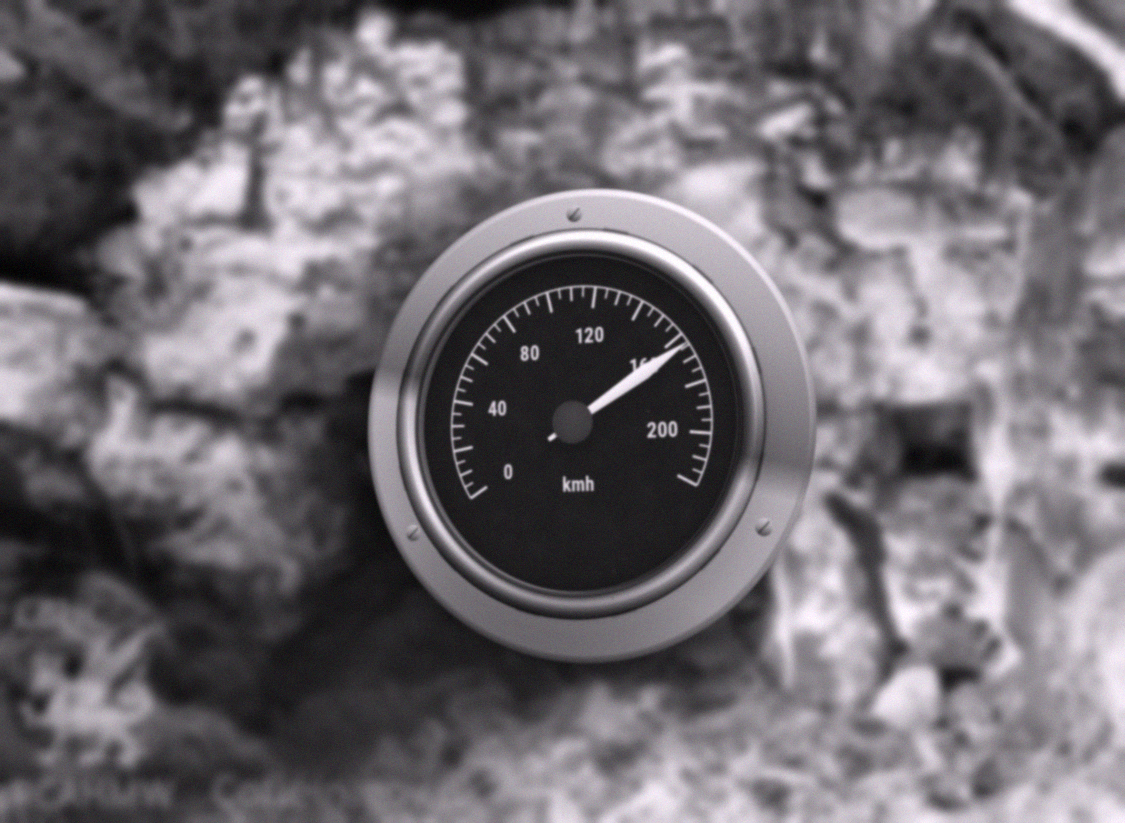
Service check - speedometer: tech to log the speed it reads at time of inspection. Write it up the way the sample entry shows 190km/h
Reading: 165km/h
